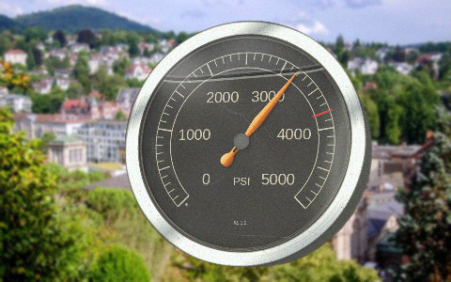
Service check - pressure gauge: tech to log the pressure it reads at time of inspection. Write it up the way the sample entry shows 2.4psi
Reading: 3200psi
